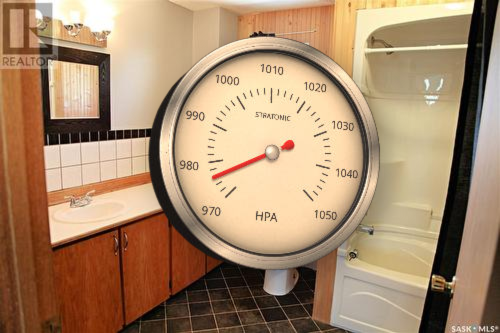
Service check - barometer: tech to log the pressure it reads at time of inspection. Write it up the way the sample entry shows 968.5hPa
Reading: 976hPa
